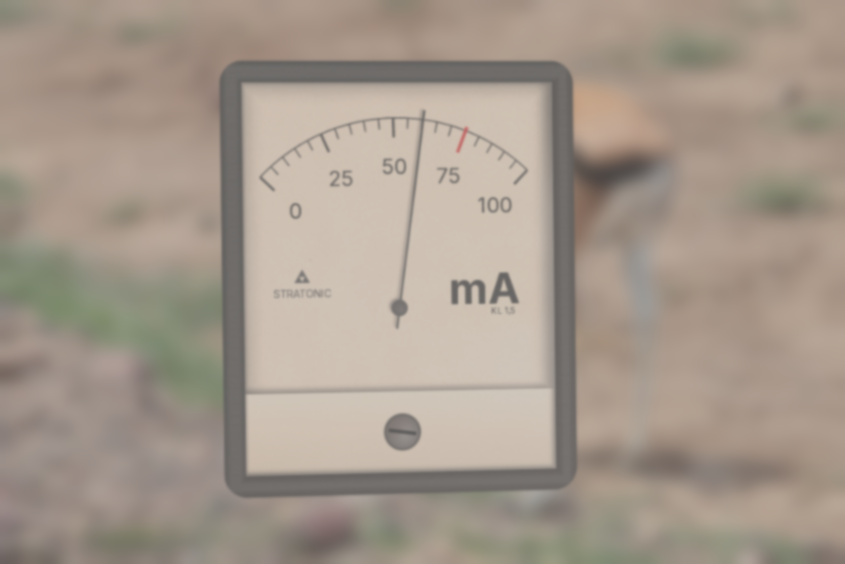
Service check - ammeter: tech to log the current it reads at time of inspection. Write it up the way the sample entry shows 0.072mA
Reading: 60mA
